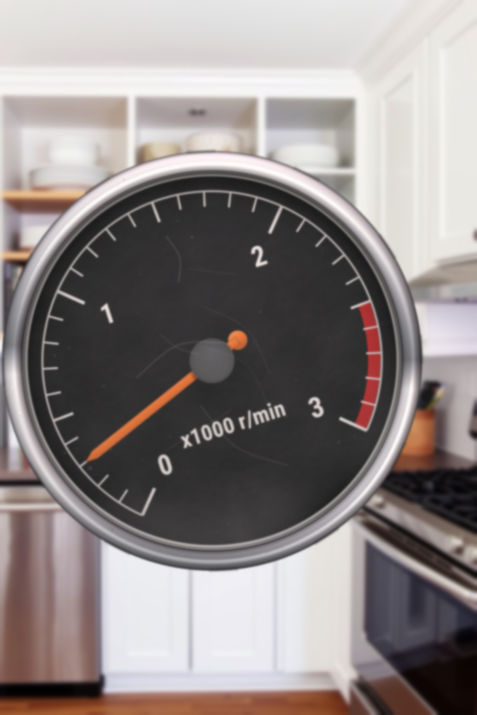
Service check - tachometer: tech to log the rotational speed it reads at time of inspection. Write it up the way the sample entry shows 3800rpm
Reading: 300rpm
